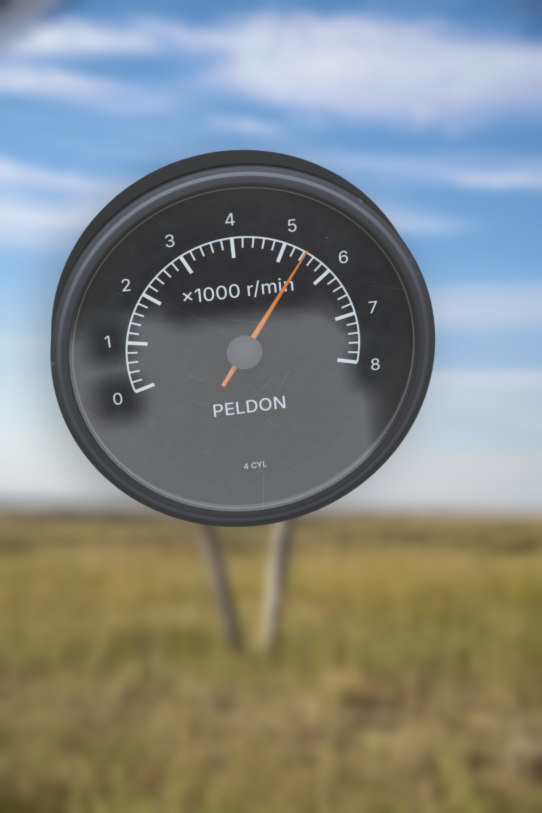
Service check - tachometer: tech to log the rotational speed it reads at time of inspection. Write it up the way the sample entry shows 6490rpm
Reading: 5400rpm
